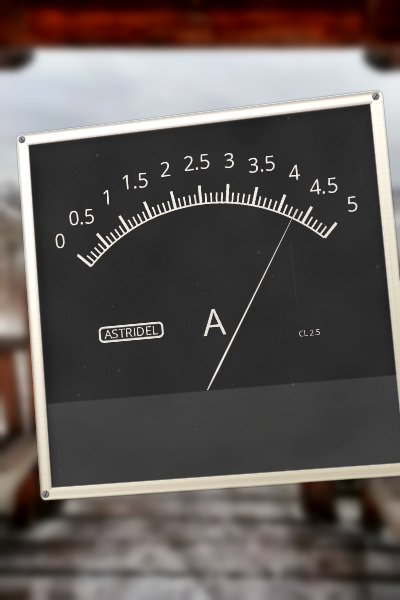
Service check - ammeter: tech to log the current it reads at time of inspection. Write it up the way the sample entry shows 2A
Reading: 4.3A
